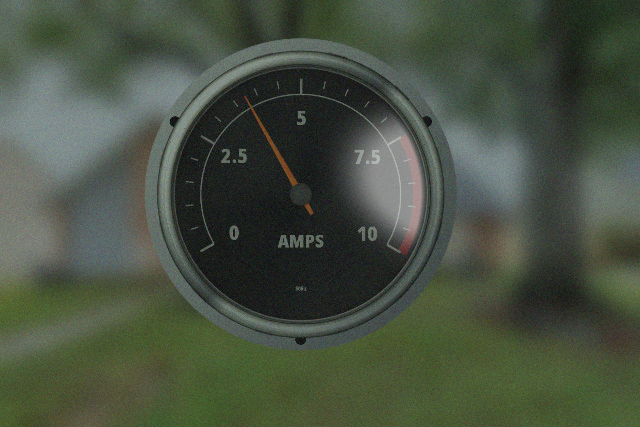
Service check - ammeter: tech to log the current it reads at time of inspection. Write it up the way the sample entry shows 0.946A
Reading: 3.75A
